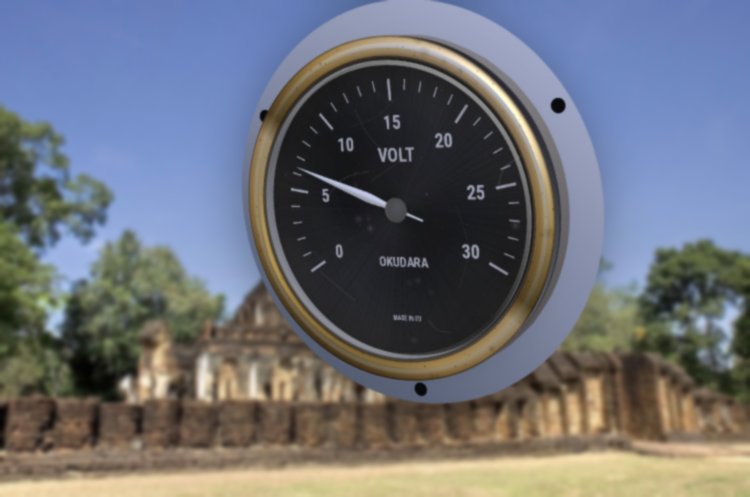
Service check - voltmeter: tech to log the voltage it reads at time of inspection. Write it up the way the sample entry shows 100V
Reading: 6.5V
